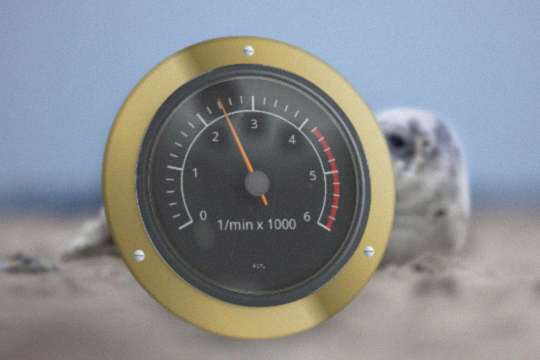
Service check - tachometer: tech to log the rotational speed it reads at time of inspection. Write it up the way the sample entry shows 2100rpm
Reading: 2400rpm
